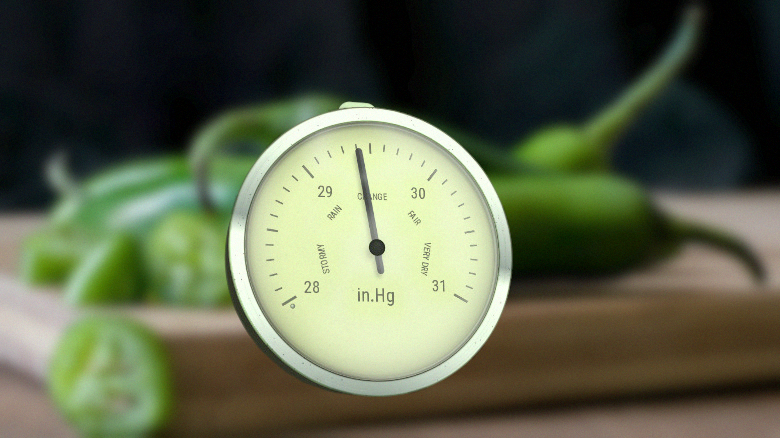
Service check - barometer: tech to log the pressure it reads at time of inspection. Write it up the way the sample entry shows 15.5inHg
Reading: 29.4inHg
